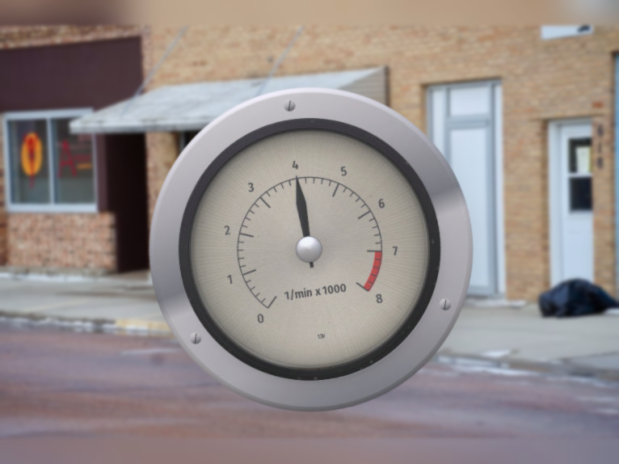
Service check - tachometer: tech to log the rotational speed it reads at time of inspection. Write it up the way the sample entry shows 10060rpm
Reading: 4000rpm
